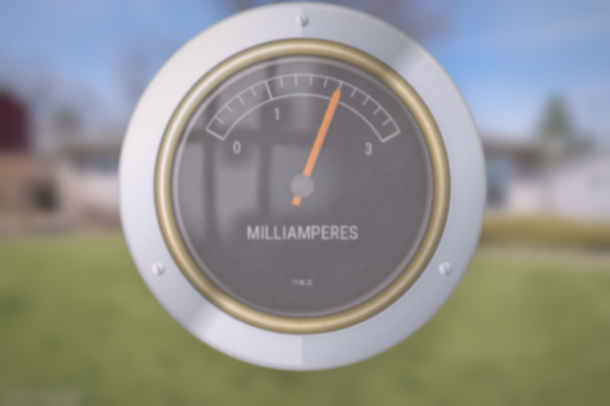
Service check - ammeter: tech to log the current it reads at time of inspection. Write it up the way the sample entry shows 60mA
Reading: 2mA
